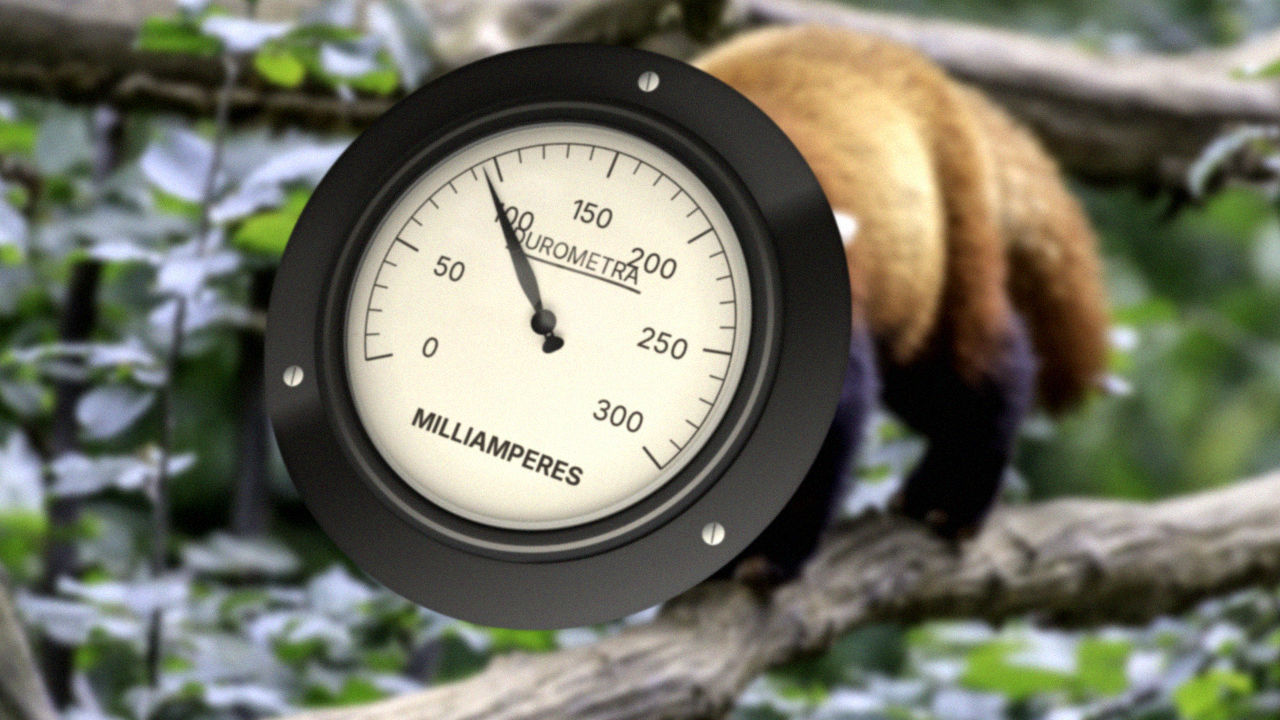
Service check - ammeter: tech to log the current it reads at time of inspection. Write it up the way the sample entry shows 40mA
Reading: 95mA
